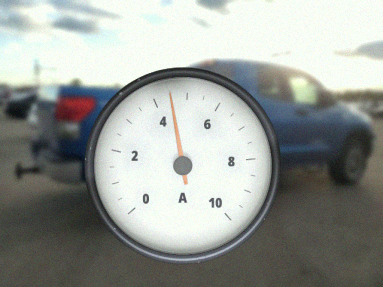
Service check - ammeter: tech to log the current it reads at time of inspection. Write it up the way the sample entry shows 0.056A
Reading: 4.5A
